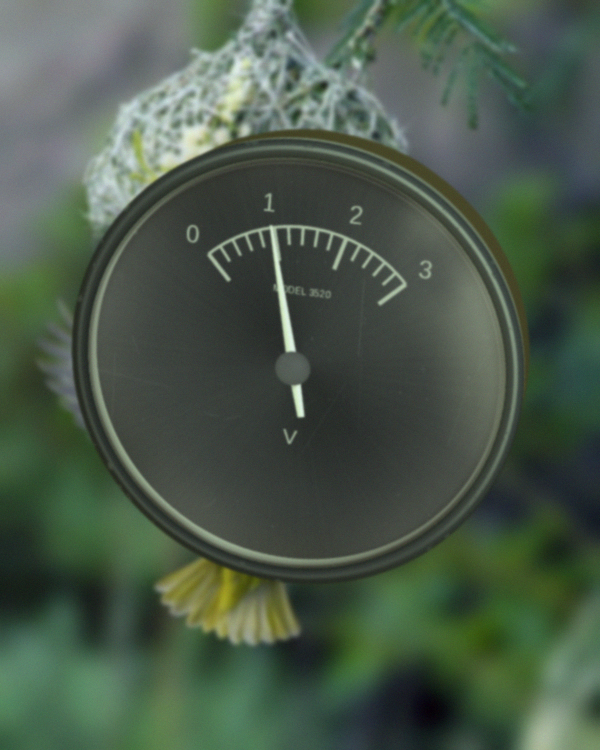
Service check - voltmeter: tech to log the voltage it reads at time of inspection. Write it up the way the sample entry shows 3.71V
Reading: 1V
